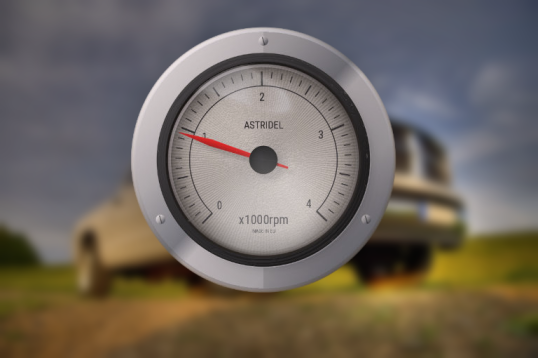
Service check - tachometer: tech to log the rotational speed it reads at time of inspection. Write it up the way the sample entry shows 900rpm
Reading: 950rpm
